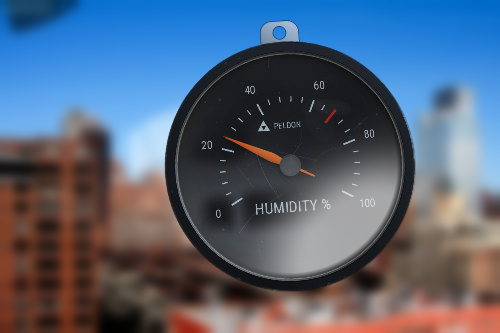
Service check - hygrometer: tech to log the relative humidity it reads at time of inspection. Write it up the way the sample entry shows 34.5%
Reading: 24%
